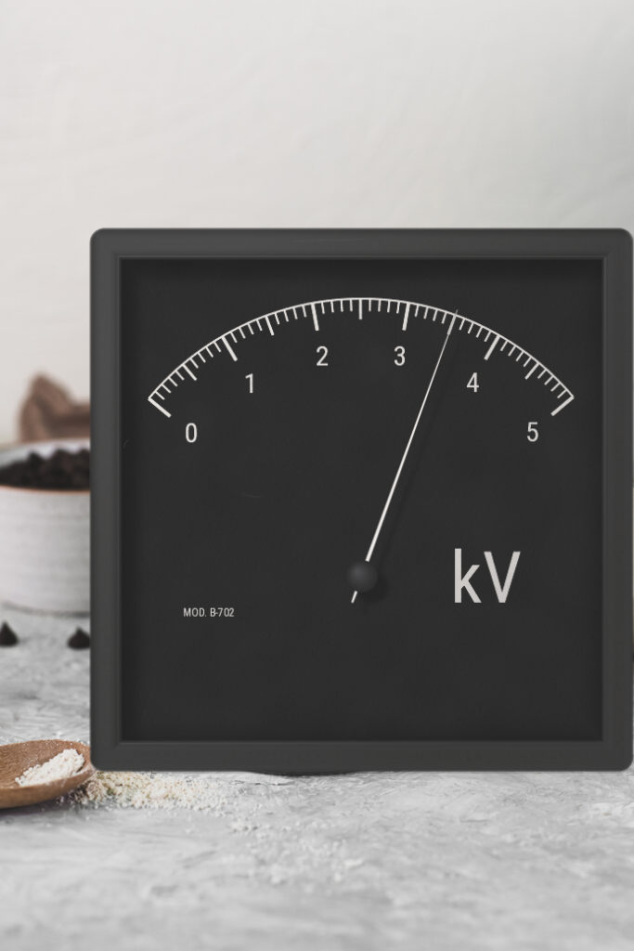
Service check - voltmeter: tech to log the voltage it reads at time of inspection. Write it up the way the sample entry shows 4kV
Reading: 3.5kV
